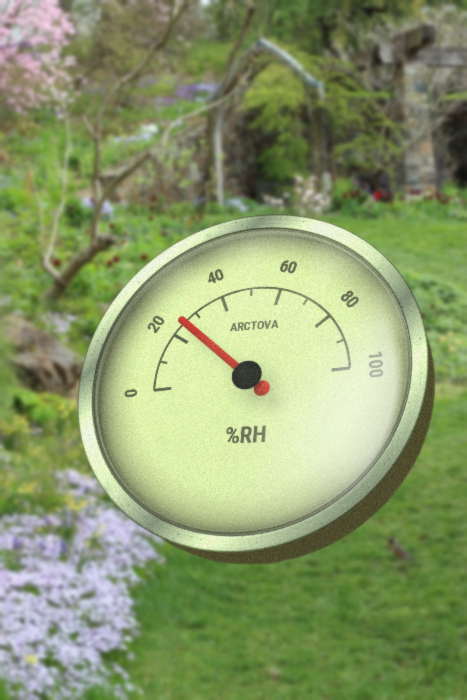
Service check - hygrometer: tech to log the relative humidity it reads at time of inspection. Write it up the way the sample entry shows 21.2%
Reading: 25%
